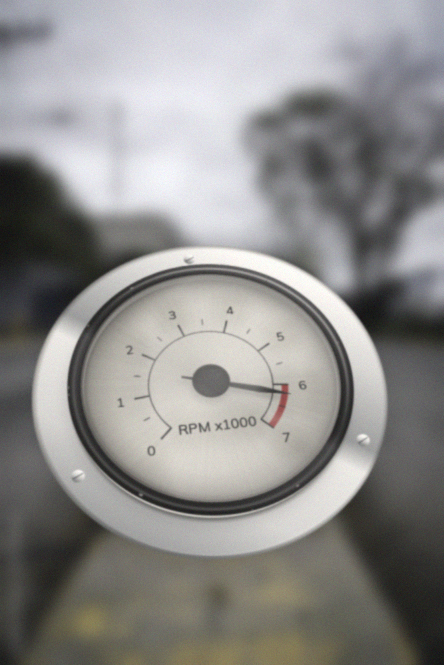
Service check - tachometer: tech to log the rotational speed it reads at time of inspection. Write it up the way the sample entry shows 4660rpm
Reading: 6250rpm
